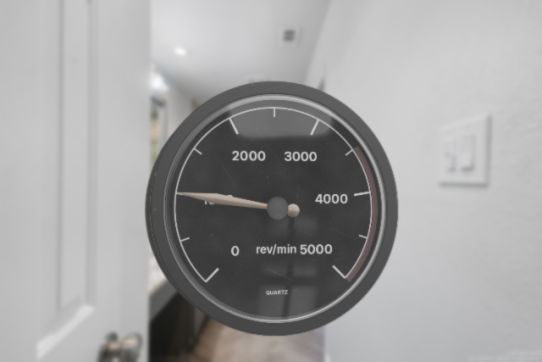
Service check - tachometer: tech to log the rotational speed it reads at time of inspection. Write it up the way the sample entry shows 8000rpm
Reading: 1000rpm
